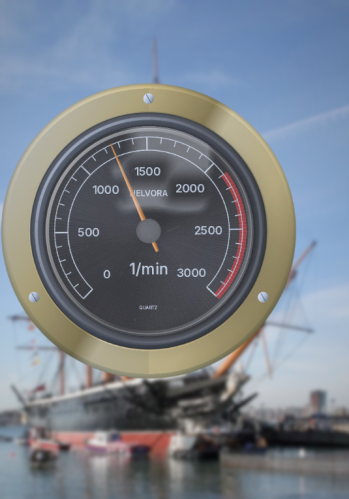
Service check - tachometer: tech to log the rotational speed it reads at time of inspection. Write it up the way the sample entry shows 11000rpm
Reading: 1250rpm
